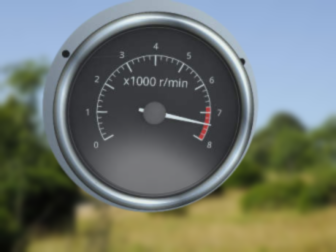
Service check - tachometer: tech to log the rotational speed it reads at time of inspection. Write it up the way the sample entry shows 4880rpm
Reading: 7400rpm
